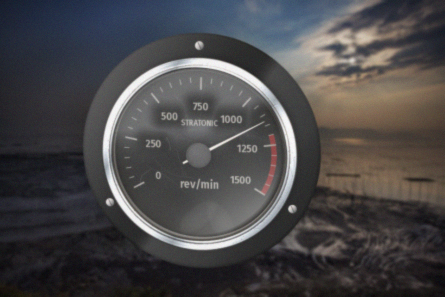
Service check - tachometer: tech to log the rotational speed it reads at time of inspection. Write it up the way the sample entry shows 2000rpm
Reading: 1125rpm
